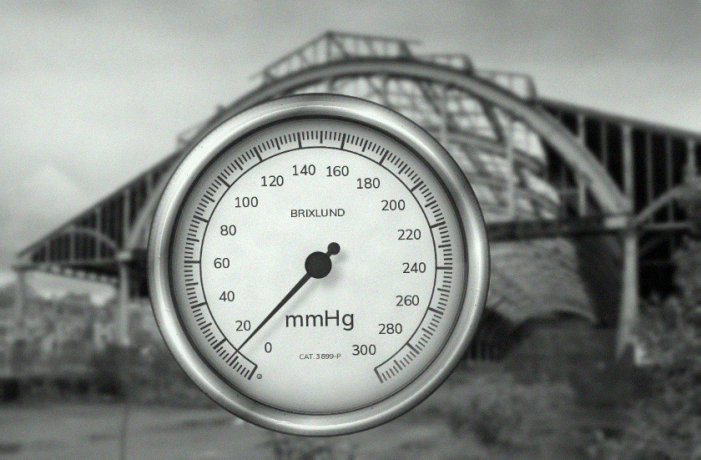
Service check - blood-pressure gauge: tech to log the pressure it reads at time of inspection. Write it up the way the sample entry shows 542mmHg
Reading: 12mmHg
